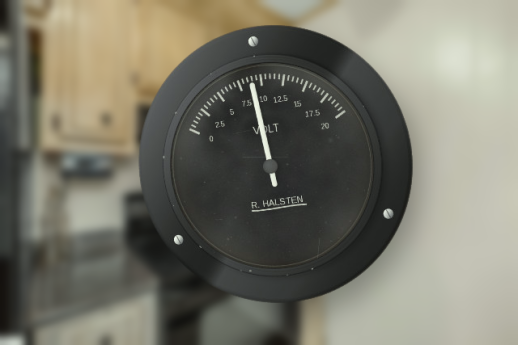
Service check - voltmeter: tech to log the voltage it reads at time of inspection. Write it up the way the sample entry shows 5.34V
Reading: 9V
